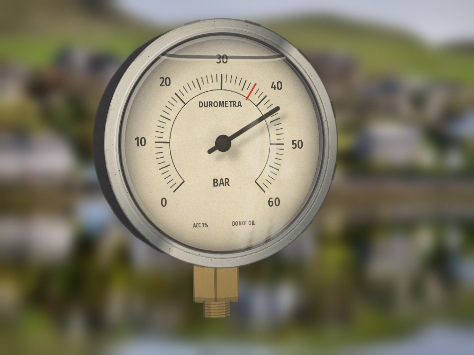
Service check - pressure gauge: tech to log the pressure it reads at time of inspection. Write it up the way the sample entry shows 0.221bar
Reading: 43bar
